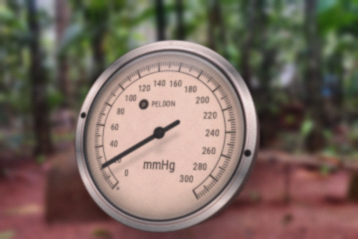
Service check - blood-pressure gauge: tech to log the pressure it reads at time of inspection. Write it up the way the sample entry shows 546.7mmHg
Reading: 20mmHg
